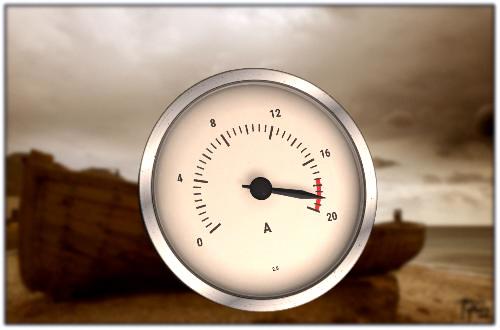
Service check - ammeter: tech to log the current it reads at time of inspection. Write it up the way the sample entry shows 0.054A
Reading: 19A
